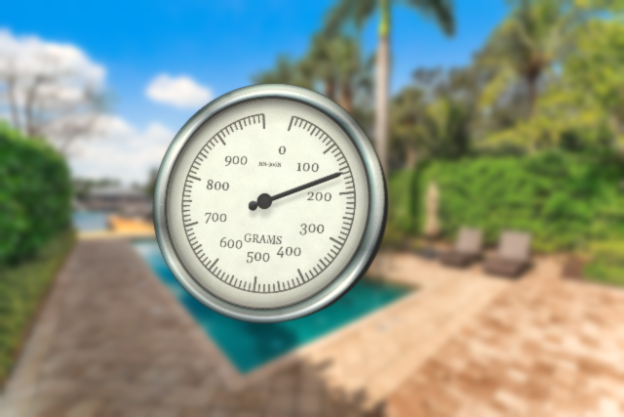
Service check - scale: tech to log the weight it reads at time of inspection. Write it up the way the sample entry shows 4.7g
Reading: 160g
